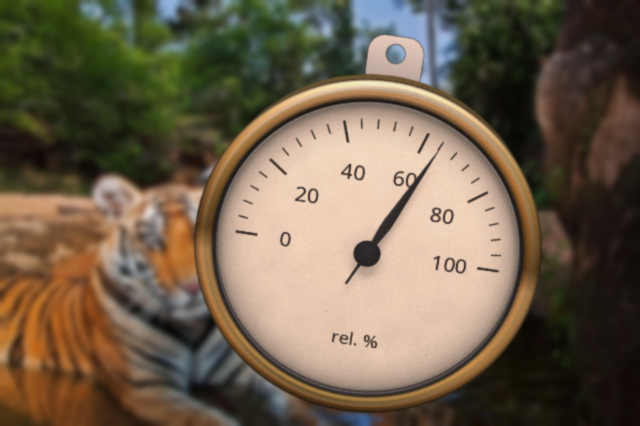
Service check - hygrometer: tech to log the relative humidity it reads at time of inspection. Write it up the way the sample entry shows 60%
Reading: 64%
